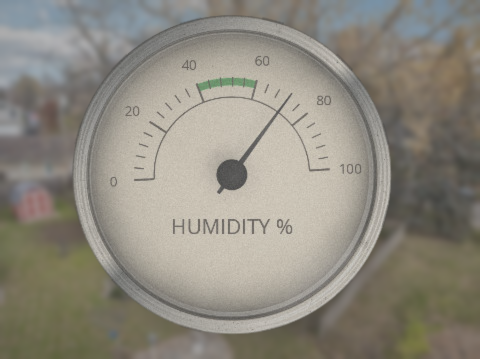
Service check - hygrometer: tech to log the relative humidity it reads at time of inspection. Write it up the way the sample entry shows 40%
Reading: 72%
